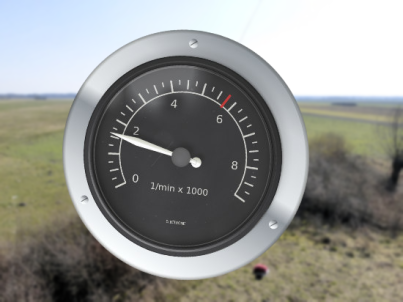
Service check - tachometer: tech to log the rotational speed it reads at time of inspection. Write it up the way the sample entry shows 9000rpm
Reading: 1625rpm
